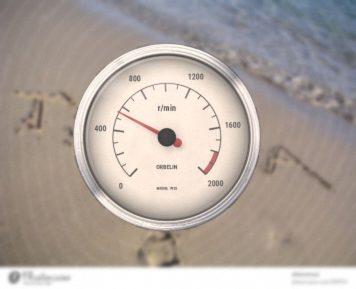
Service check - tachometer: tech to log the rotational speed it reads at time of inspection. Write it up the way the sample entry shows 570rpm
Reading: 550rpm
